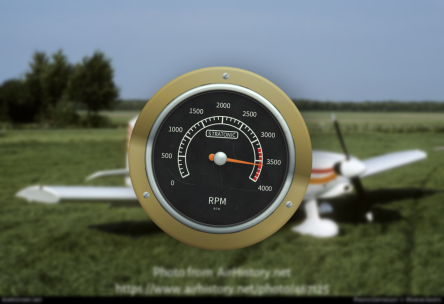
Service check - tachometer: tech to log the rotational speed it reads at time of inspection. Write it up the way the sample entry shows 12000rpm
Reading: 3600rpm
